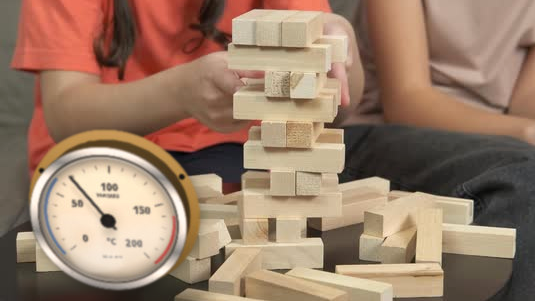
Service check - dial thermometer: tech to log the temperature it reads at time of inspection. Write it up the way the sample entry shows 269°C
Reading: 70°C
